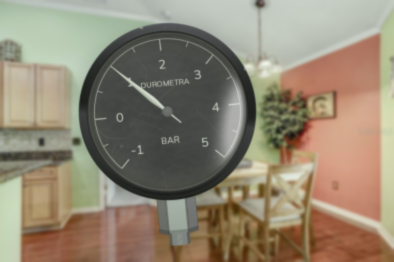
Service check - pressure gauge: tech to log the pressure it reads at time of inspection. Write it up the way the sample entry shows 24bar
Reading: 1bar
